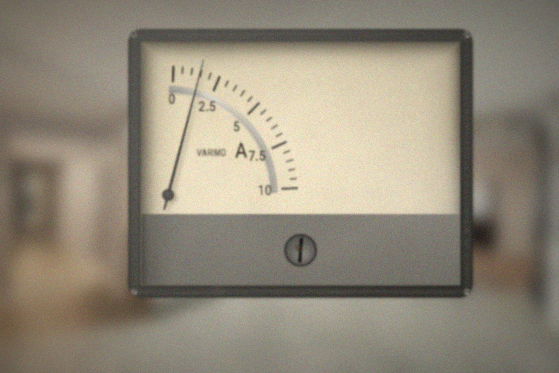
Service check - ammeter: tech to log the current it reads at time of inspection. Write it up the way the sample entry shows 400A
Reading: 1.5A
